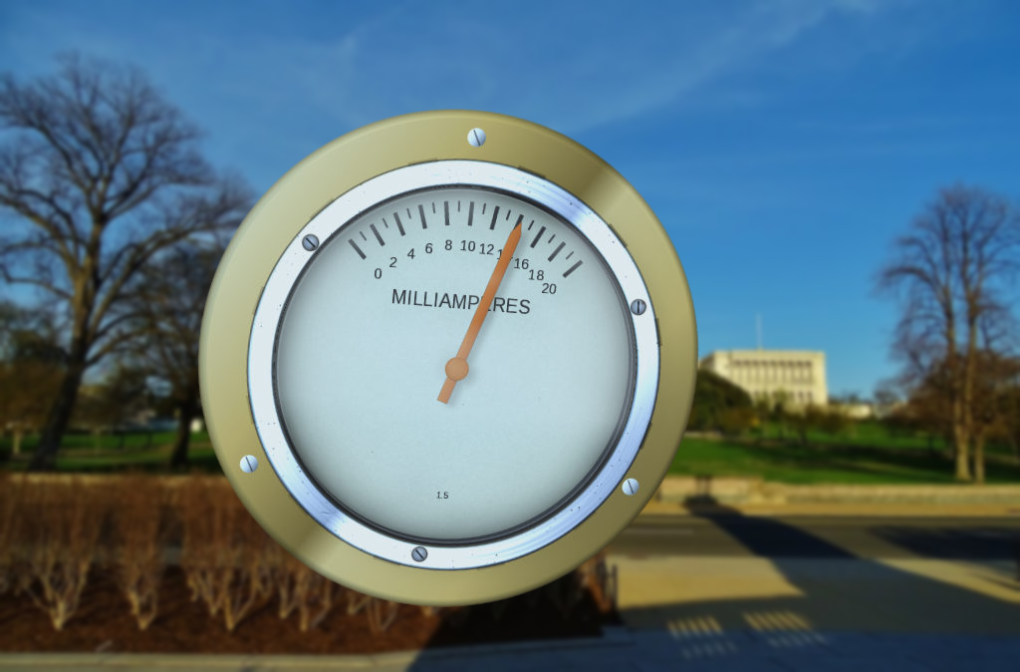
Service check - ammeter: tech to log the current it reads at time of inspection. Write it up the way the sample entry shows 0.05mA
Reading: 14mA
